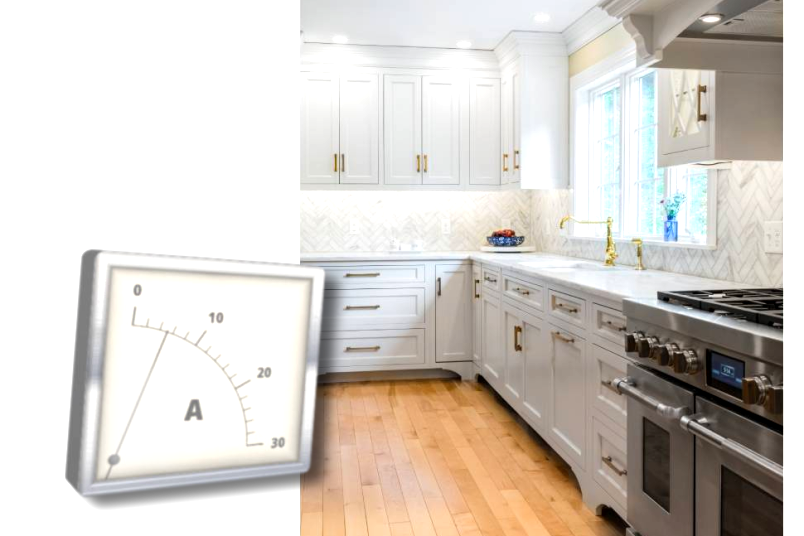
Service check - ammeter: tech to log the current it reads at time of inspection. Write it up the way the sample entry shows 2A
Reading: 5A
